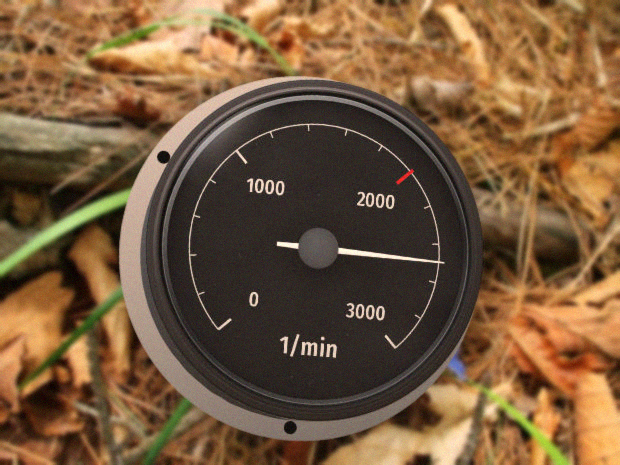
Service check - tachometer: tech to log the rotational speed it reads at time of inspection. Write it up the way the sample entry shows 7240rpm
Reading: 2500rpm
